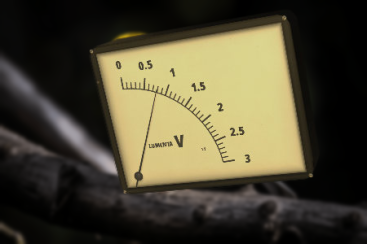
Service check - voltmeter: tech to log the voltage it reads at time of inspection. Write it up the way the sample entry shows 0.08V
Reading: 0.8V
